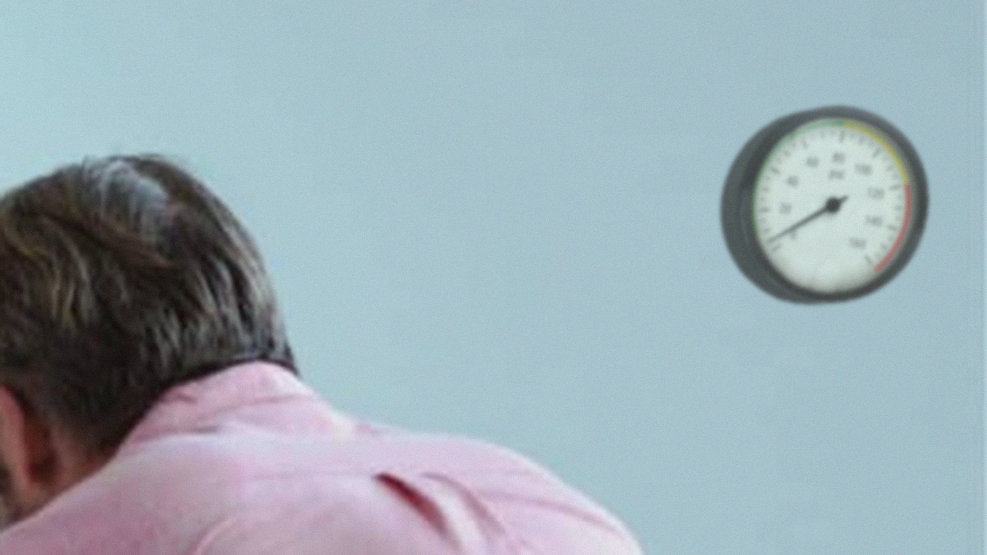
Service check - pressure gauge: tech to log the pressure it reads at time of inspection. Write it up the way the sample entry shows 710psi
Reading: 5psi
